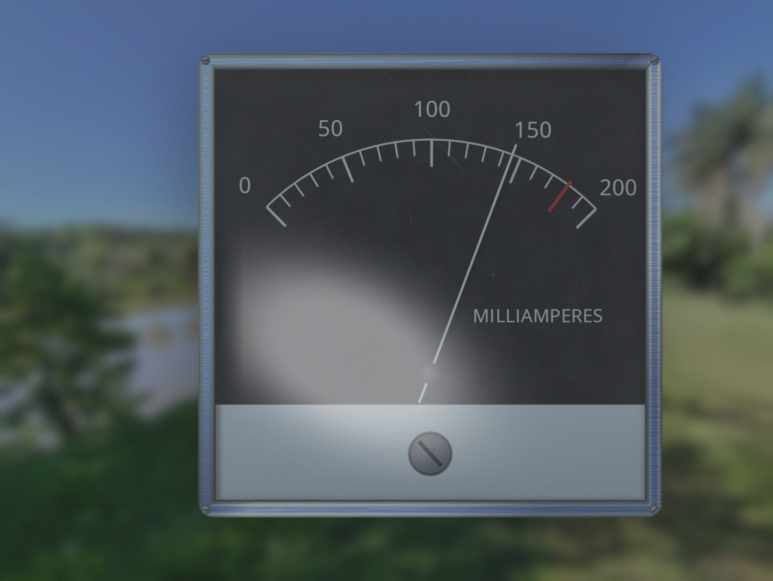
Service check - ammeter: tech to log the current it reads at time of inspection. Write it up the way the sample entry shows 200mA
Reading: 145mA
